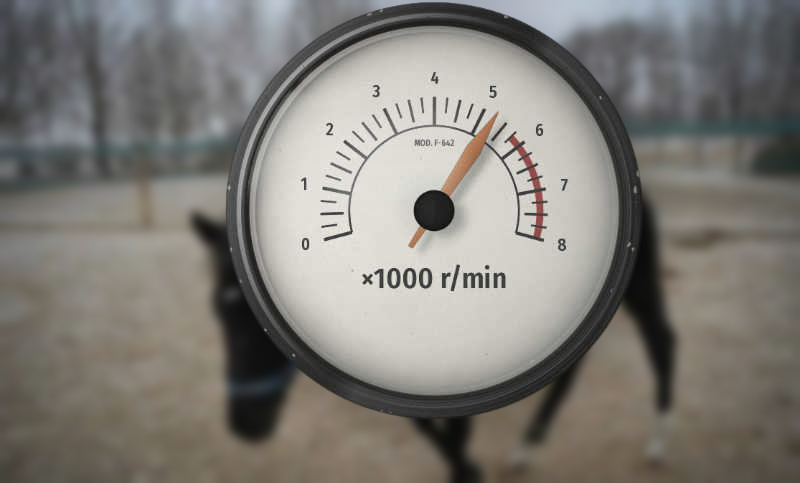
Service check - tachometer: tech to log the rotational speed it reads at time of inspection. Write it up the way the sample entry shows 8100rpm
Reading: 5250rpm
